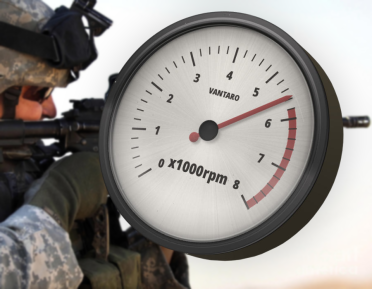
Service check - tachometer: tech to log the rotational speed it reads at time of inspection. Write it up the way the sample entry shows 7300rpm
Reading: 5600rpm
